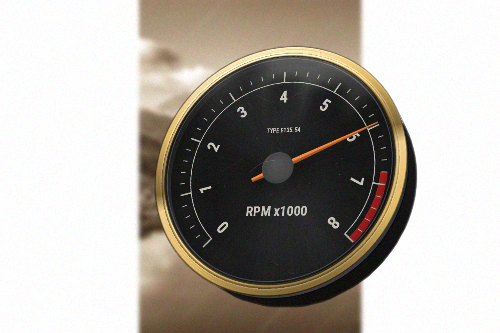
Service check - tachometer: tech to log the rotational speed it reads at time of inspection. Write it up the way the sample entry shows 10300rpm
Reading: 6000rpm
